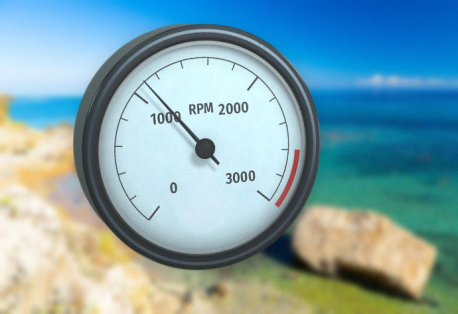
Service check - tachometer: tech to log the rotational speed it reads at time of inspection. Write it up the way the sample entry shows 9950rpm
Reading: 1100rpm
